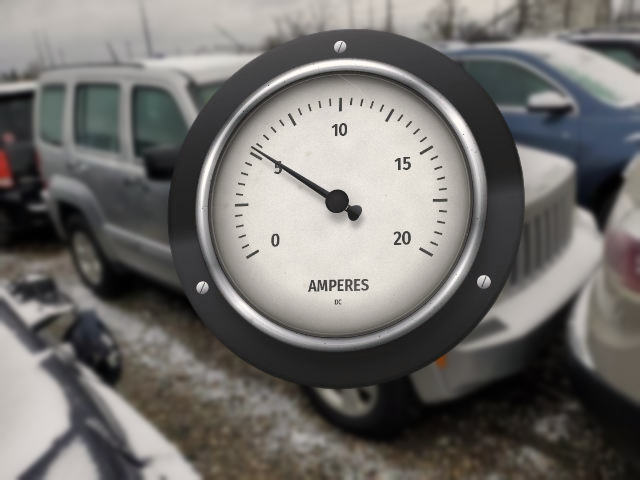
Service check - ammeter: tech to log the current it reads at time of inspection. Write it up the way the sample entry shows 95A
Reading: 5.25A
